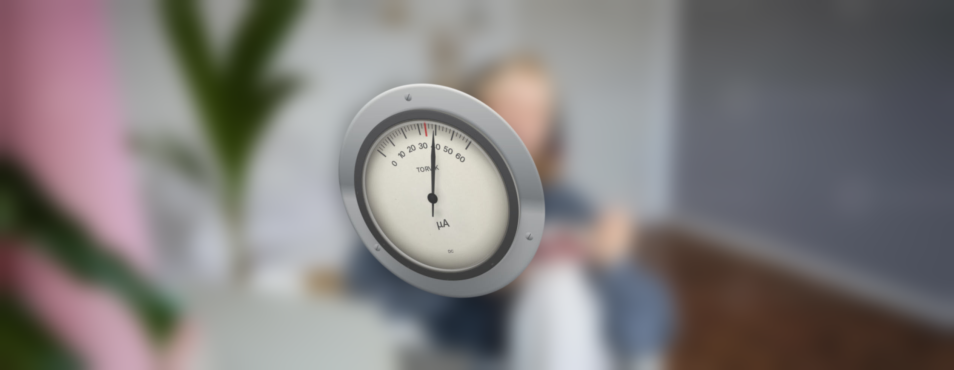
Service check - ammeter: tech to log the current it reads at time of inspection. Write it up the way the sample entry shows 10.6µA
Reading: 40µA
